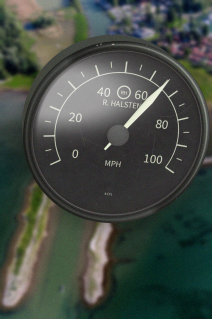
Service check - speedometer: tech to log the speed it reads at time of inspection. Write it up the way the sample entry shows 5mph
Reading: 65mph
